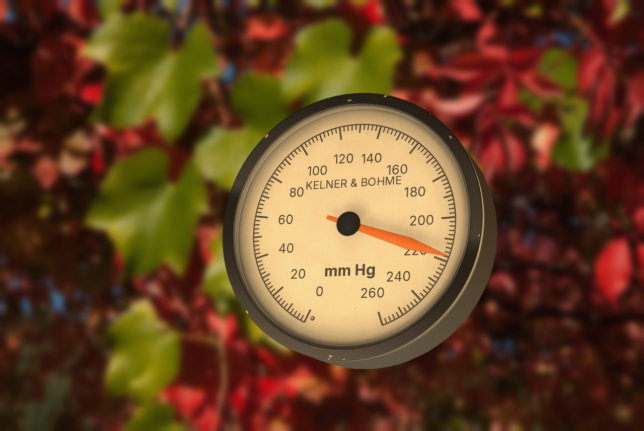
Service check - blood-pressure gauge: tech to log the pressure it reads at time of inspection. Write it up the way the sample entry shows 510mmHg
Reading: 218mmHg
